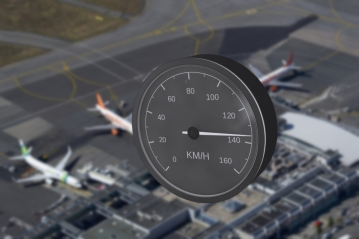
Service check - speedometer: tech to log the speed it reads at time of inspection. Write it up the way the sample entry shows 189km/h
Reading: 135km/h
